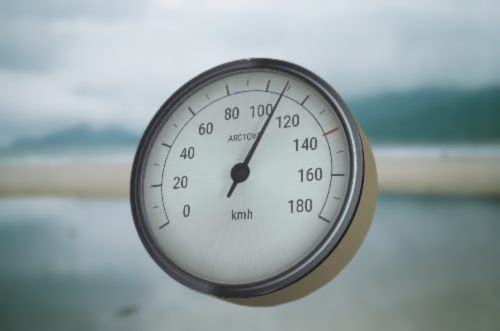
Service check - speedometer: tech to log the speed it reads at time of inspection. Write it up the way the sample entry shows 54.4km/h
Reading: 110km/h
